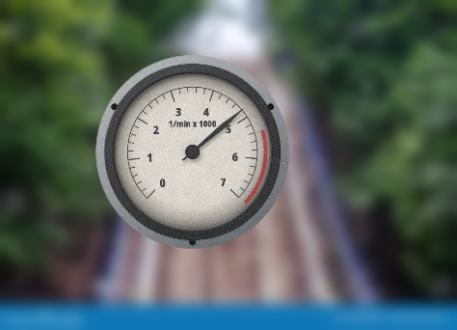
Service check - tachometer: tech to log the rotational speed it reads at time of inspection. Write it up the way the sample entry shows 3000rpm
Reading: 4800rpm
